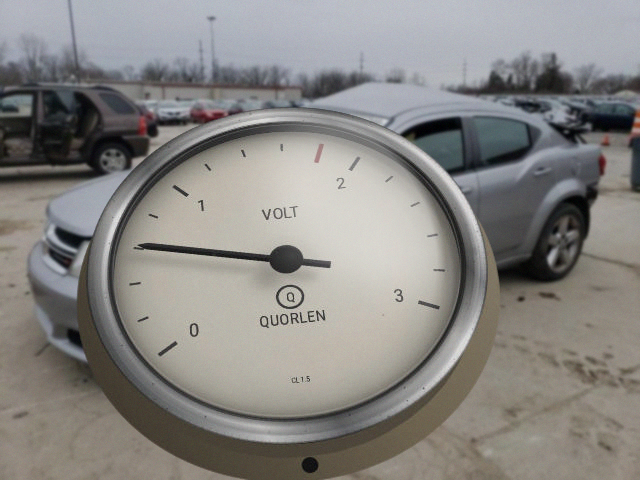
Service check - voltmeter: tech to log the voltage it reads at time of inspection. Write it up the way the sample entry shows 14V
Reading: 0.6V
